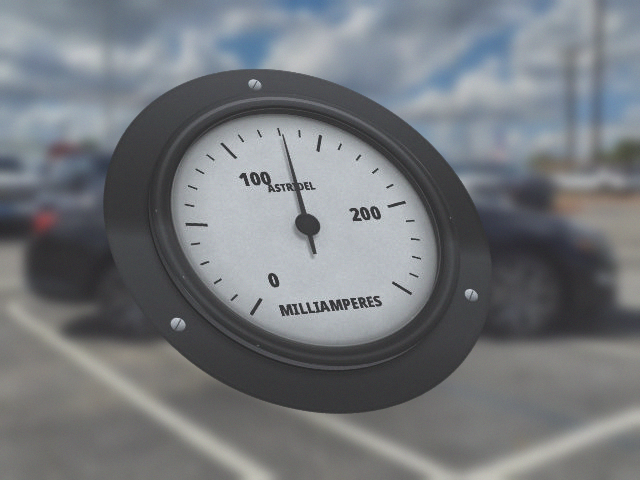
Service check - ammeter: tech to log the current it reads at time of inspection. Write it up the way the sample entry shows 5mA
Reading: 130mA
